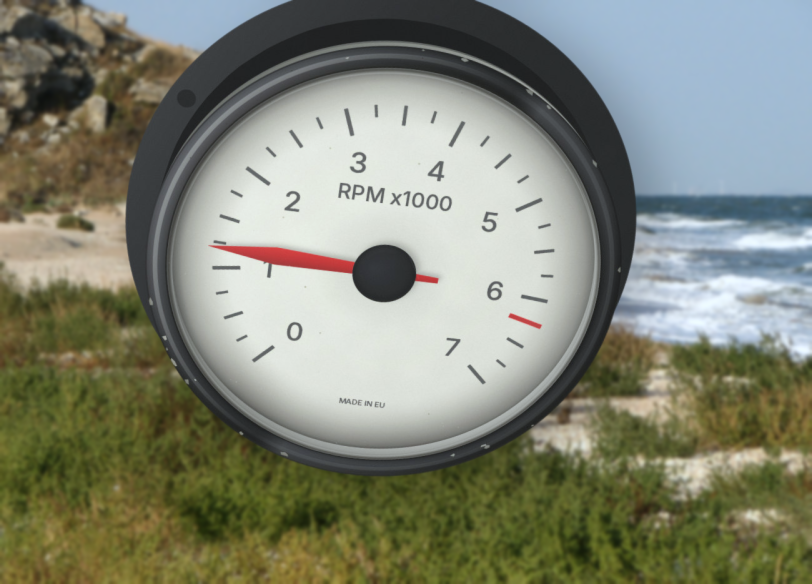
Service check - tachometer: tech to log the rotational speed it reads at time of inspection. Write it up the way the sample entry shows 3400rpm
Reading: 1250rpm
